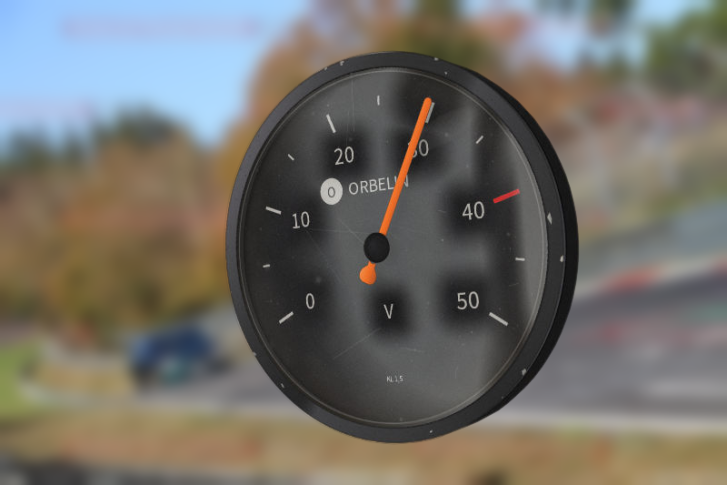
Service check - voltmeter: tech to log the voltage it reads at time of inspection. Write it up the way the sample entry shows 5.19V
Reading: 30V
